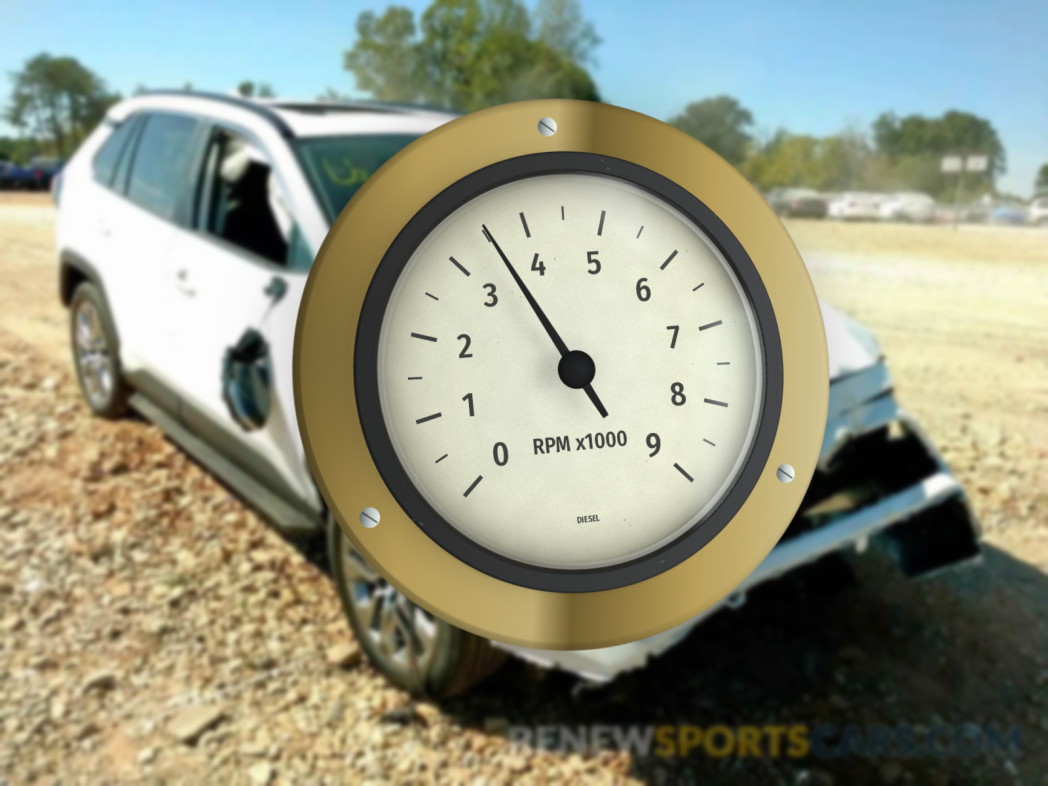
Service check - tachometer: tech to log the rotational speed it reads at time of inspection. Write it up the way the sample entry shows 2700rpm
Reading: 3500rpm
